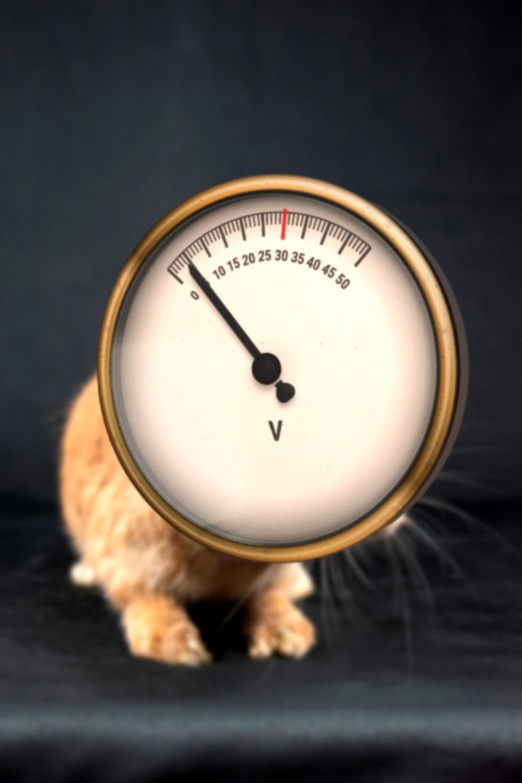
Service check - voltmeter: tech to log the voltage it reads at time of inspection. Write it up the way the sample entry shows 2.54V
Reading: 5V
